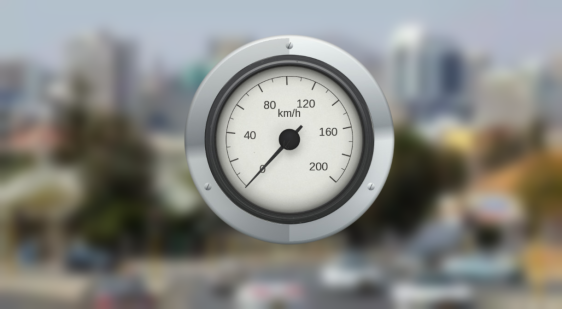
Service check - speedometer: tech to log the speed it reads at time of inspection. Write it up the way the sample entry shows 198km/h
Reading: 0km/h
